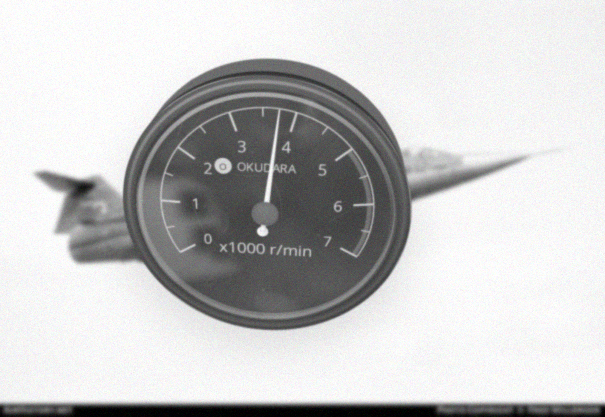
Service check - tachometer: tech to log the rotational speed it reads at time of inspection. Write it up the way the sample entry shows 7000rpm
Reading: 3750rpm
